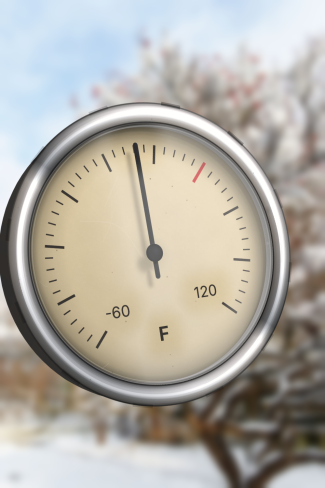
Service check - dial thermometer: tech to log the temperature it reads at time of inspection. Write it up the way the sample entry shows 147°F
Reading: 32°F
